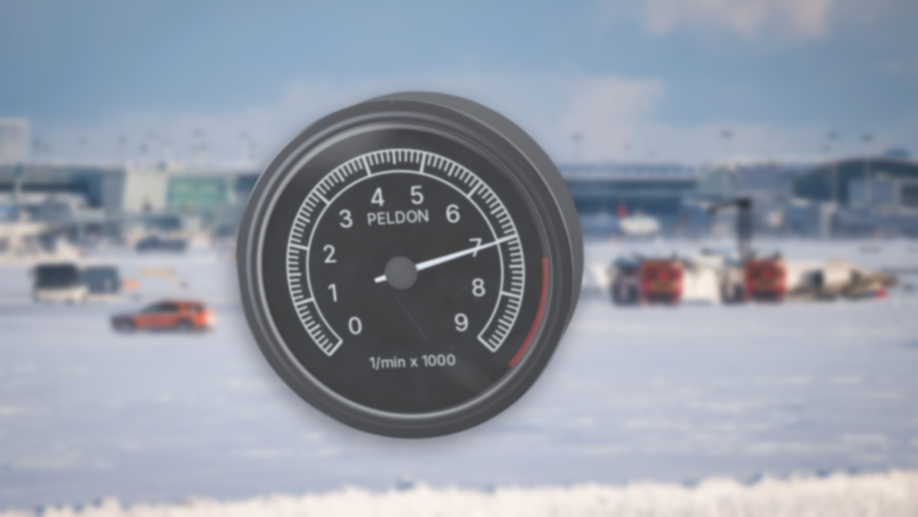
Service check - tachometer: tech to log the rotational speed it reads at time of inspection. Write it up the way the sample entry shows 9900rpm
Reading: 7000rpm
